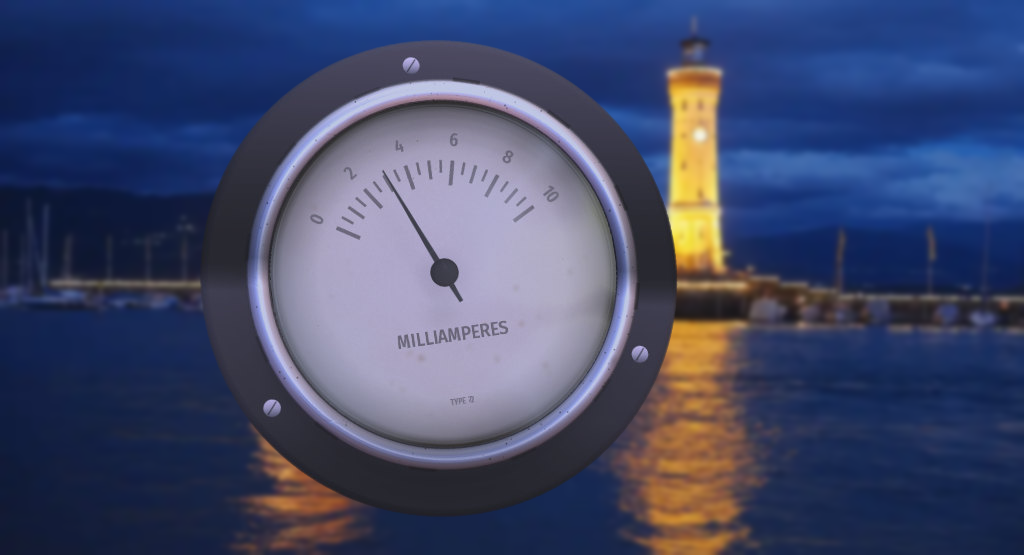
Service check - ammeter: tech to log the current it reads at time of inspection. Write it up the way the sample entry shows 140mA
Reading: 3mA
